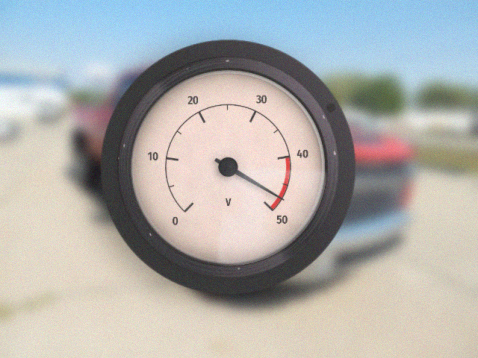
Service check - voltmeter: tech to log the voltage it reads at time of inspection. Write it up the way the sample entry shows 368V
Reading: 47.5V
